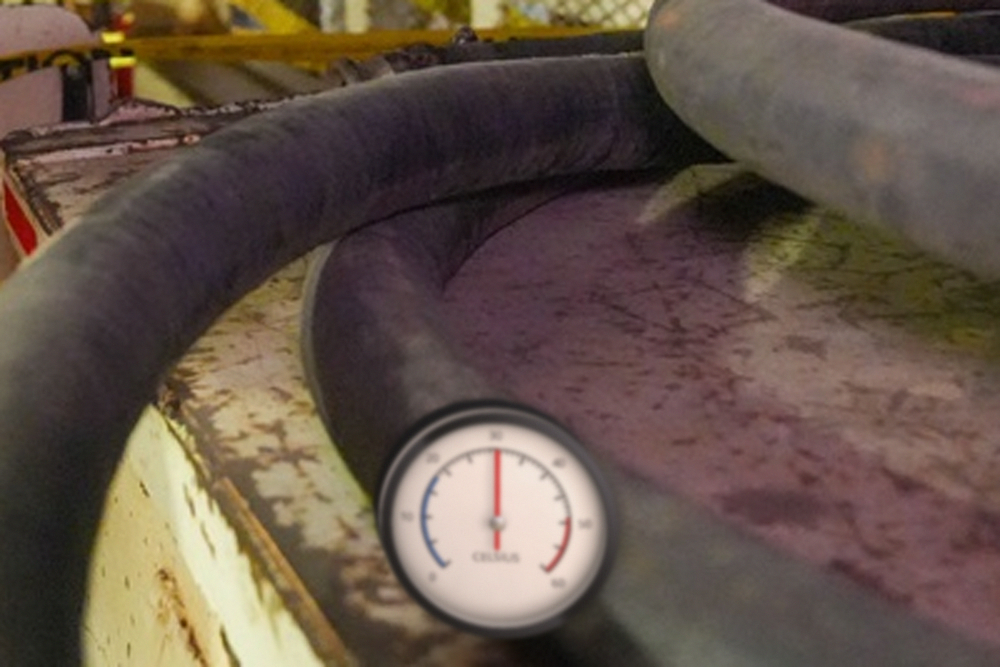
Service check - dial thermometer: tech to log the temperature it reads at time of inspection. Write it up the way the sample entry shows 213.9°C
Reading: 30°C
